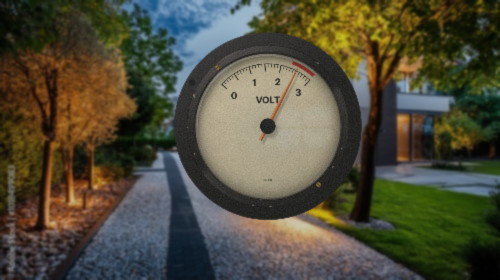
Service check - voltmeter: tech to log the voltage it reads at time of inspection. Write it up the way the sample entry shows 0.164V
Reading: 2.5V
